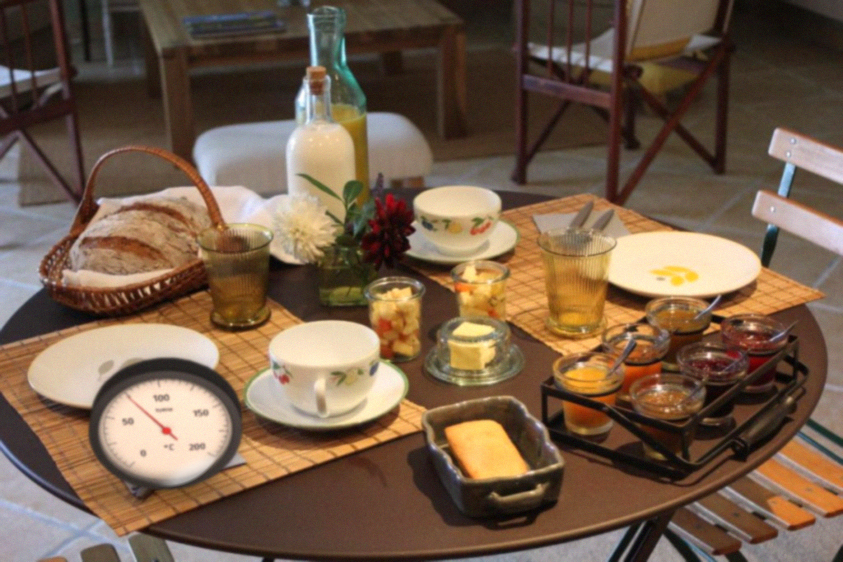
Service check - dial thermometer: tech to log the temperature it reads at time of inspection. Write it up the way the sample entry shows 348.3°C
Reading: 75°C
